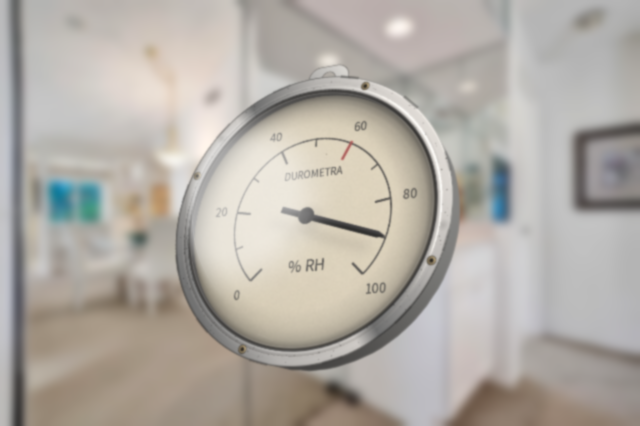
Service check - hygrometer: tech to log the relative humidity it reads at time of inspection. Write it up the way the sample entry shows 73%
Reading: 90%
